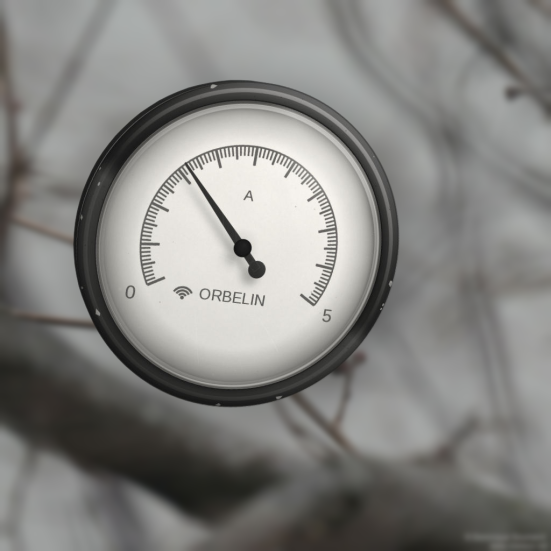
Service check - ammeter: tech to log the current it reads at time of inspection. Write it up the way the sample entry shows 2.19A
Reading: 1.6A
